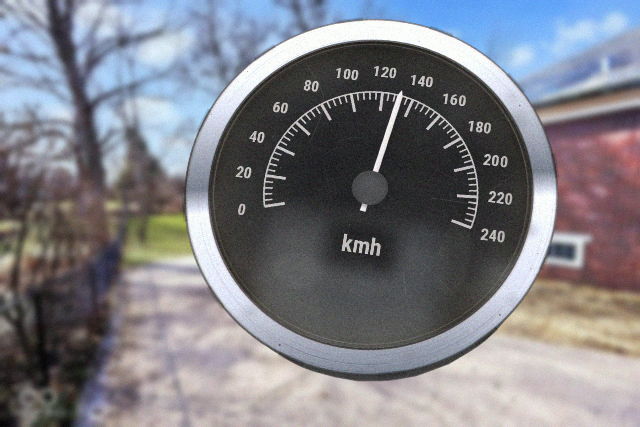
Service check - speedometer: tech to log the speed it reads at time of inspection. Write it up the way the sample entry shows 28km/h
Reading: 132km/h
